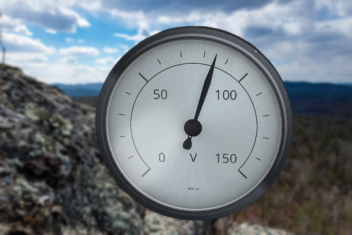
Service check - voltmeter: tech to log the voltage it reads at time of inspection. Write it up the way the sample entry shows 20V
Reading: 85V
